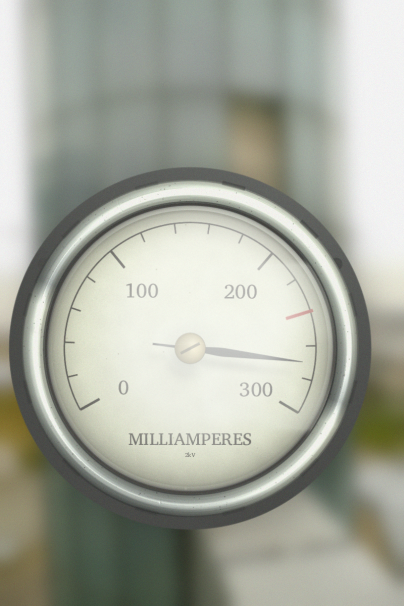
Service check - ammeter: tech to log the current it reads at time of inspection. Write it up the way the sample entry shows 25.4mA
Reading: 270mA
